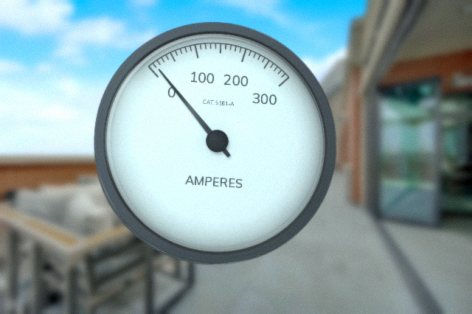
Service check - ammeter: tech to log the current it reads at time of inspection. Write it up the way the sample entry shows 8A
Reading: 10A
